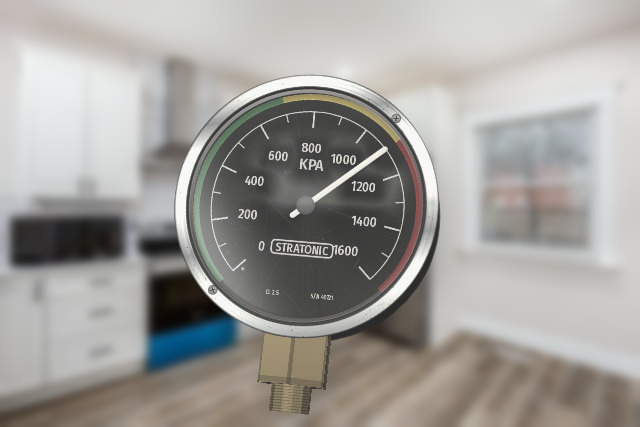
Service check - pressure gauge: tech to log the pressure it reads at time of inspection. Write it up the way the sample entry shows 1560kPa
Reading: 1100kPa
